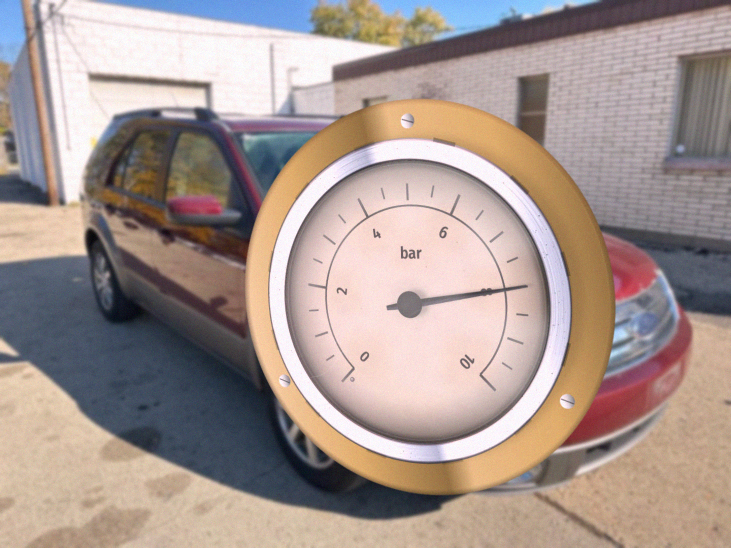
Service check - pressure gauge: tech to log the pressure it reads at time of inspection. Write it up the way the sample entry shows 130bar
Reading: 8bar
